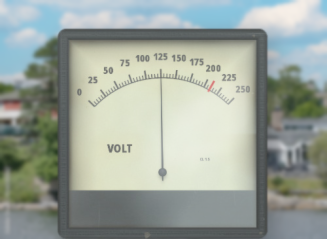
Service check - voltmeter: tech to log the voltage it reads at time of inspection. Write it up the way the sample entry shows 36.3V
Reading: 125V
